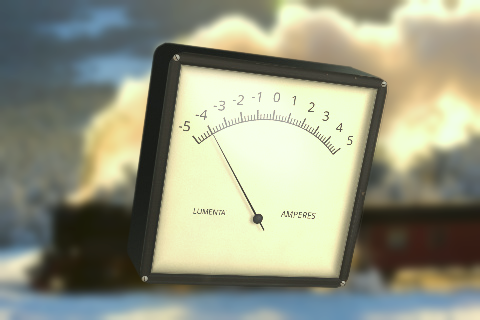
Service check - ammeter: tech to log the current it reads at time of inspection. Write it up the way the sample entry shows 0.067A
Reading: -4A
